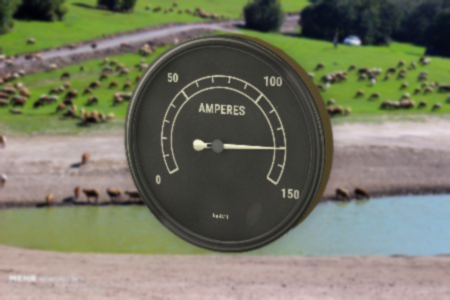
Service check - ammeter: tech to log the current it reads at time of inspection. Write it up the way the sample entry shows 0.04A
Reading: 130A
